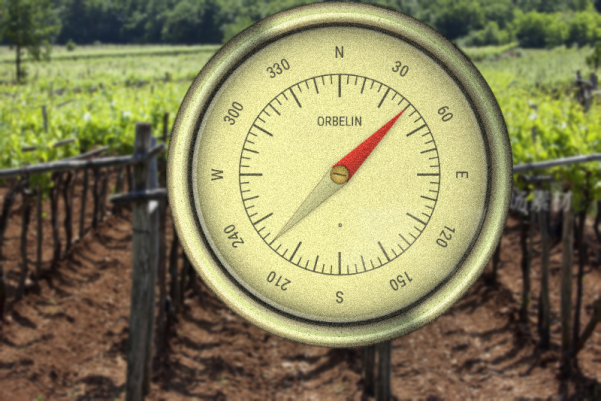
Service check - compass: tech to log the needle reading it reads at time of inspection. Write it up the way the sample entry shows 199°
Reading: 45°
